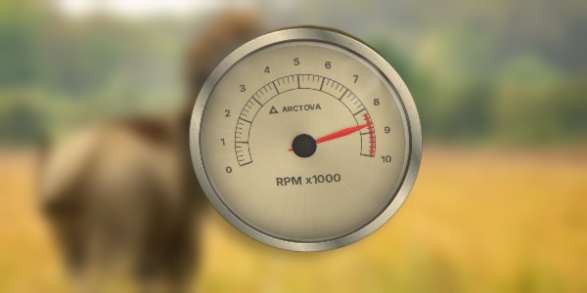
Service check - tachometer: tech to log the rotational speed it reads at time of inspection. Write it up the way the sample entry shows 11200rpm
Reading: 8600rpm
